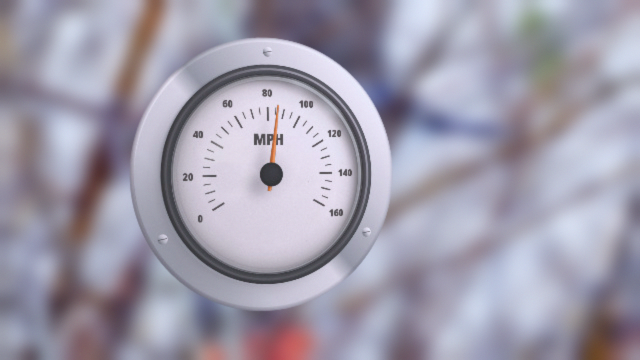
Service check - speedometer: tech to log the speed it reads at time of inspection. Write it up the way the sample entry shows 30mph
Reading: 85mph
